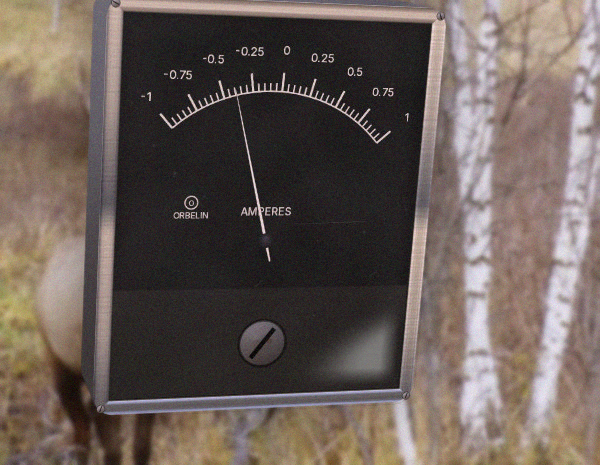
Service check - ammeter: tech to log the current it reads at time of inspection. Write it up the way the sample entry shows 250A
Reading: -0.4A
